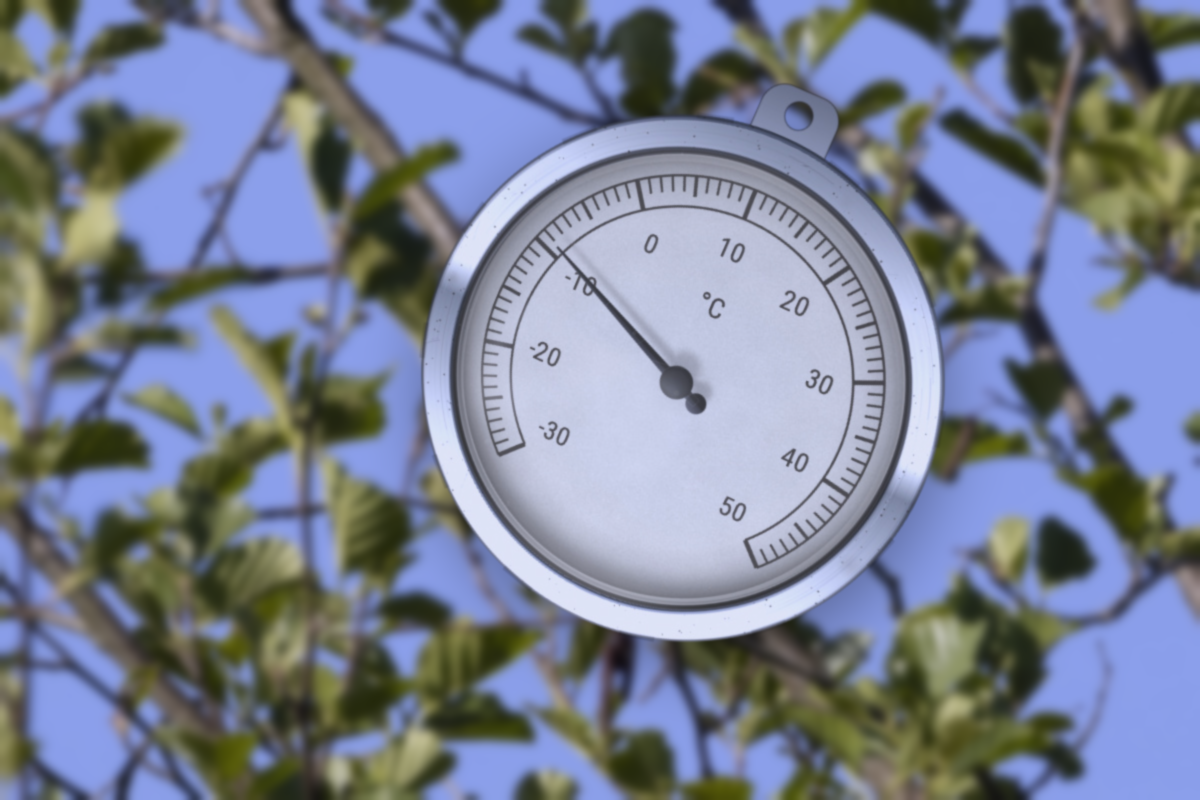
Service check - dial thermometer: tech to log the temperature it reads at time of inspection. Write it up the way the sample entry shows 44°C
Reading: -9°C
